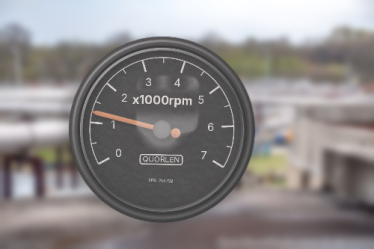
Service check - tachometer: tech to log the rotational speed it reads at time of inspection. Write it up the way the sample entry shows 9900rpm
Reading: 1250rpm
